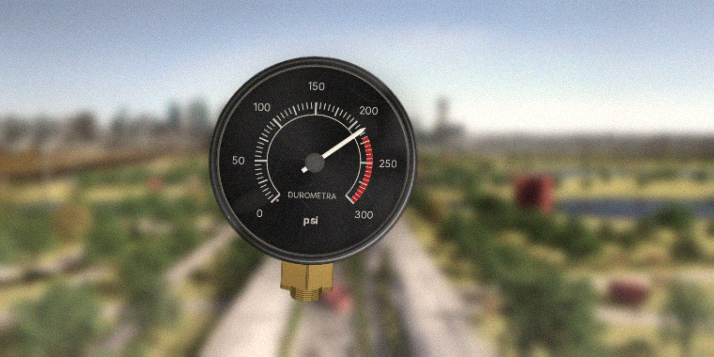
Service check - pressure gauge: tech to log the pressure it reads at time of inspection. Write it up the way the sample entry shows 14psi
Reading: 210psi
